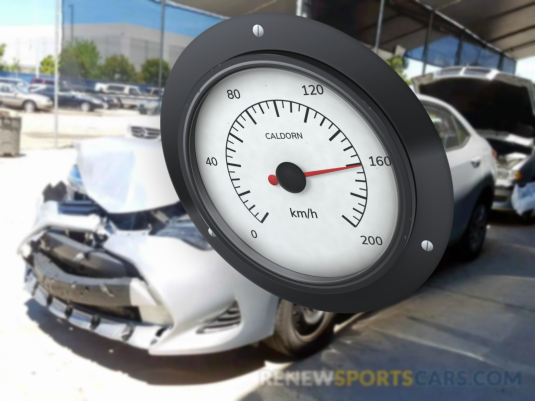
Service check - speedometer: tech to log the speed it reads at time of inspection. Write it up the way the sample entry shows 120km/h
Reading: 160km/h
